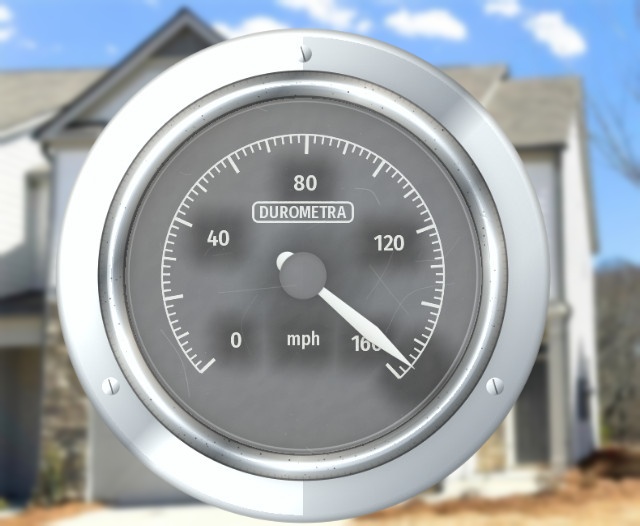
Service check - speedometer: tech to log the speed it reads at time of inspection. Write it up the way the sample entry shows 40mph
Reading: 156mph
